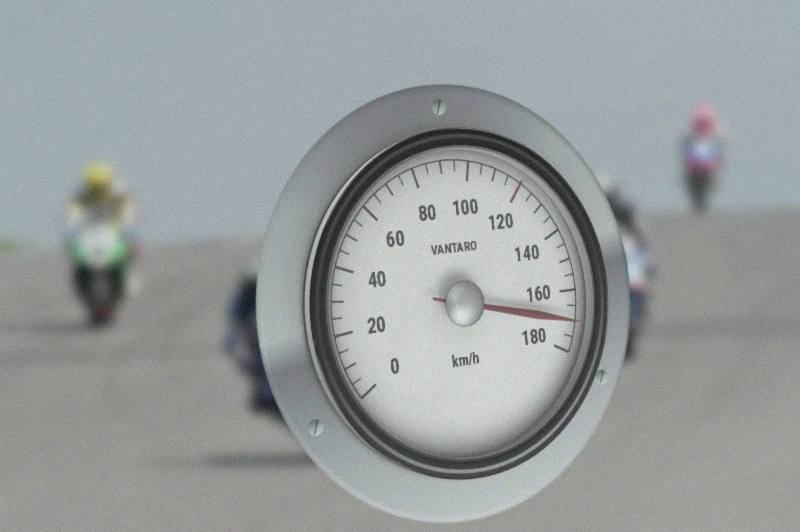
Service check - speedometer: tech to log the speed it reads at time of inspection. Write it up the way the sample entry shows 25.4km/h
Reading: 170km/h
